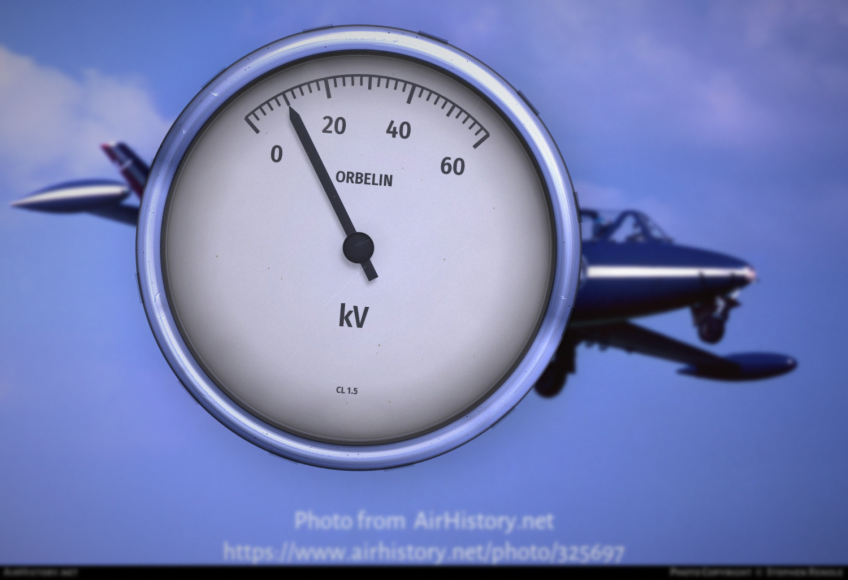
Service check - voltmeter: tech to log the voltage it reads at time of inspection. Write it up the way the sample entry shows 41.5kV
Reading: 10kV
